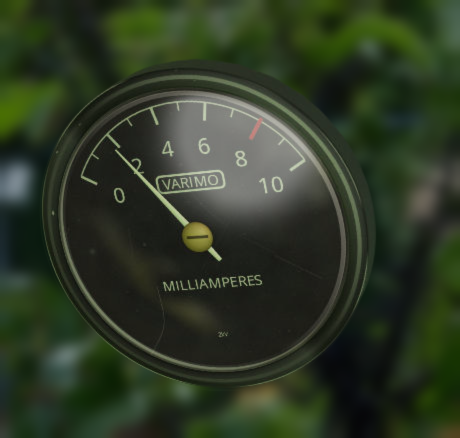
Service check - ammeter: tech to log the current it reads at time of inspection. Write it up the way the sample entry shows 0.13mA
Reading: 2mA
